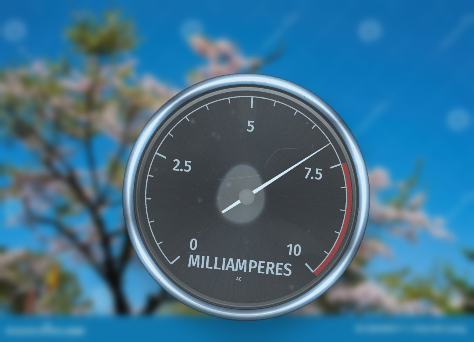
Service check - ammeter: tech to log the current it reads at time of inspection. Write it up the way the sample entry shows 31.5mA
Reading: 7mA
